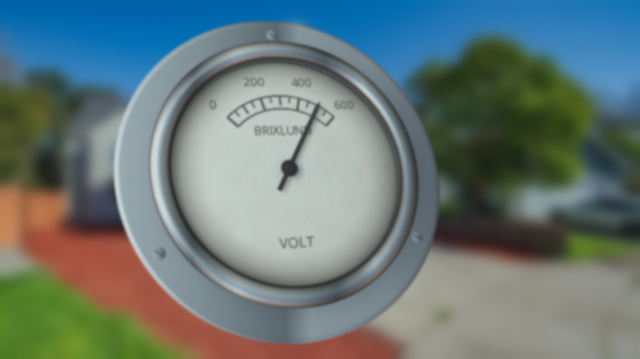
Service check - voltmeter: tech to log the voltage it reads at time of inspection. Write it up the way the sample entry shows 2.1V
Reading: 500V
